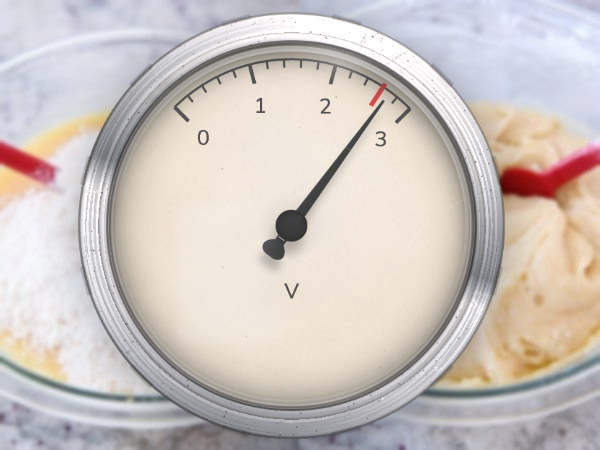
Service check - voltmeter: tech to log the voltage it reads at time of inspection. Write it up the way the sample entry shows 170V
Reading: 2.7V
